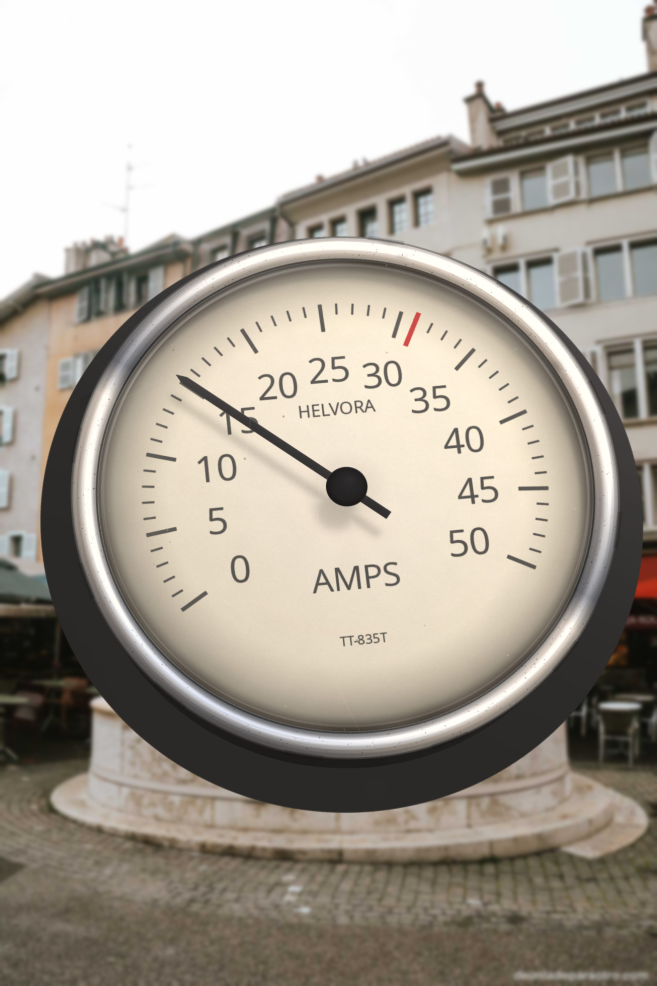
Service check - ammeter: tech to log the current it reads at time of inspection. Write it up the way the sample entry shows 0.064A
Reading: 15A
